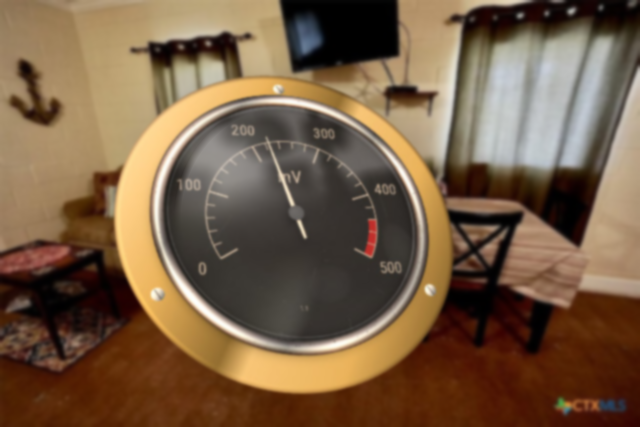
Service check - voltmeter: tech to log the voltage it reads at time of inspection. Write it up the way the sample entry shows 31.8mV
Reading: 220mV
